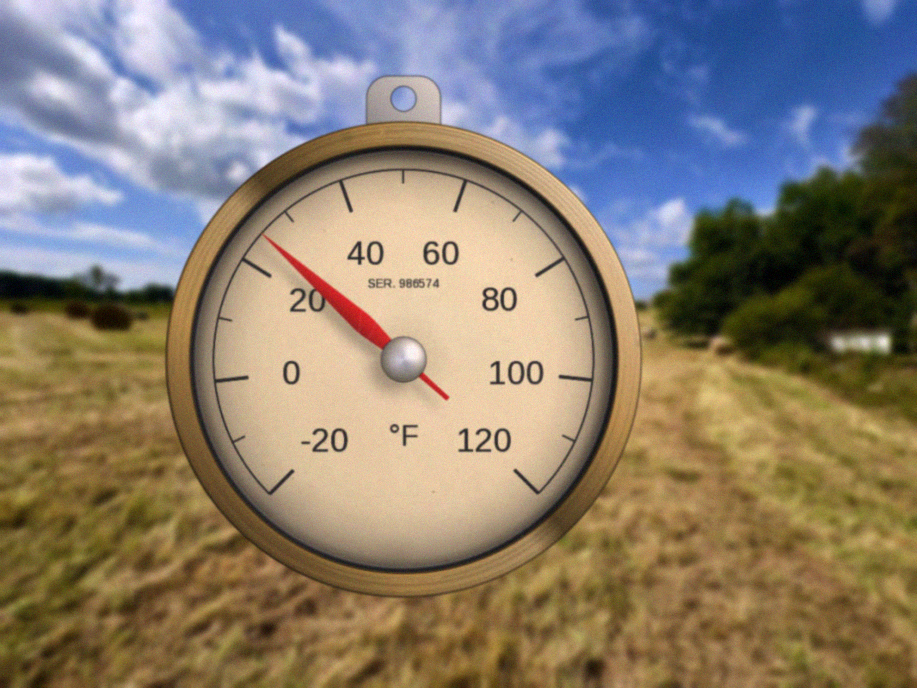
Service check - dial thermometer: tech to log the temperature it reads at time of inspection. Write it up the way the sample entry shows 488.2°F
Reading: 25°F
